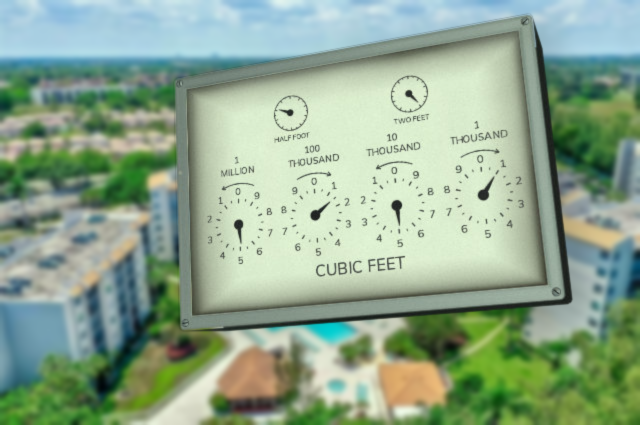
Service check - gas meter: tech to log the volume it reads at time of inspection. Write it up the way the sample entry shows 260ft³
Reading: 515100ft³
